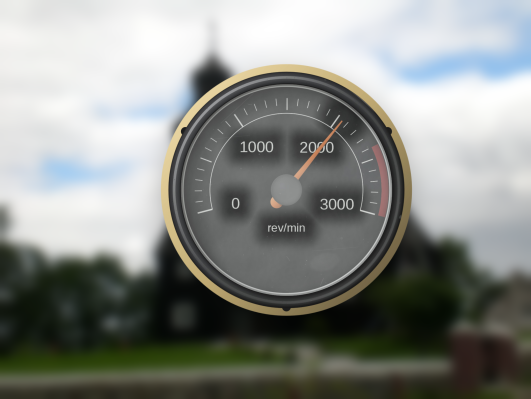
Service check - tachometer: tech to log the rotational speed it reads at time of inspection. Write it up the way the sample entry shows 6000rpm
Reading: 2050rpm
